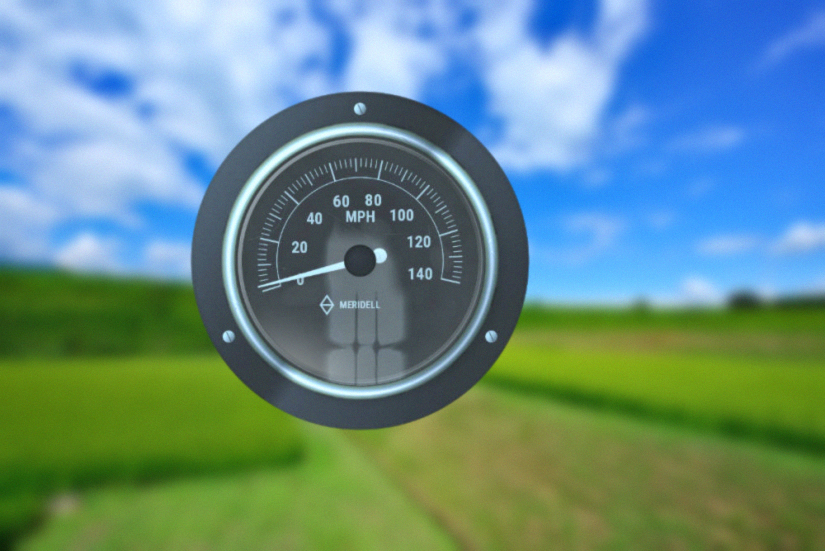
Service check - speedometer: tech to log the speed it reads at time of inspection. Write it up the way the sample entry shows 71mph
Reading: 2mph
